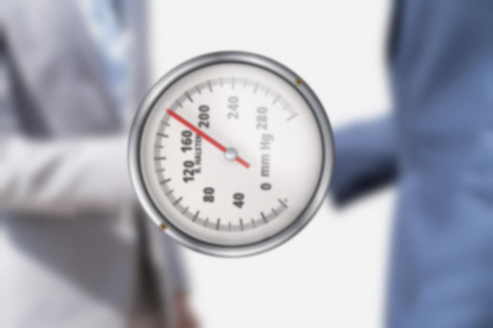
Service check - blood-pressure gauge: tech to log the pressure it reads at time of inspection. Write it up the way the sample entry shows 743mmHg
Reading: 180mmHg
